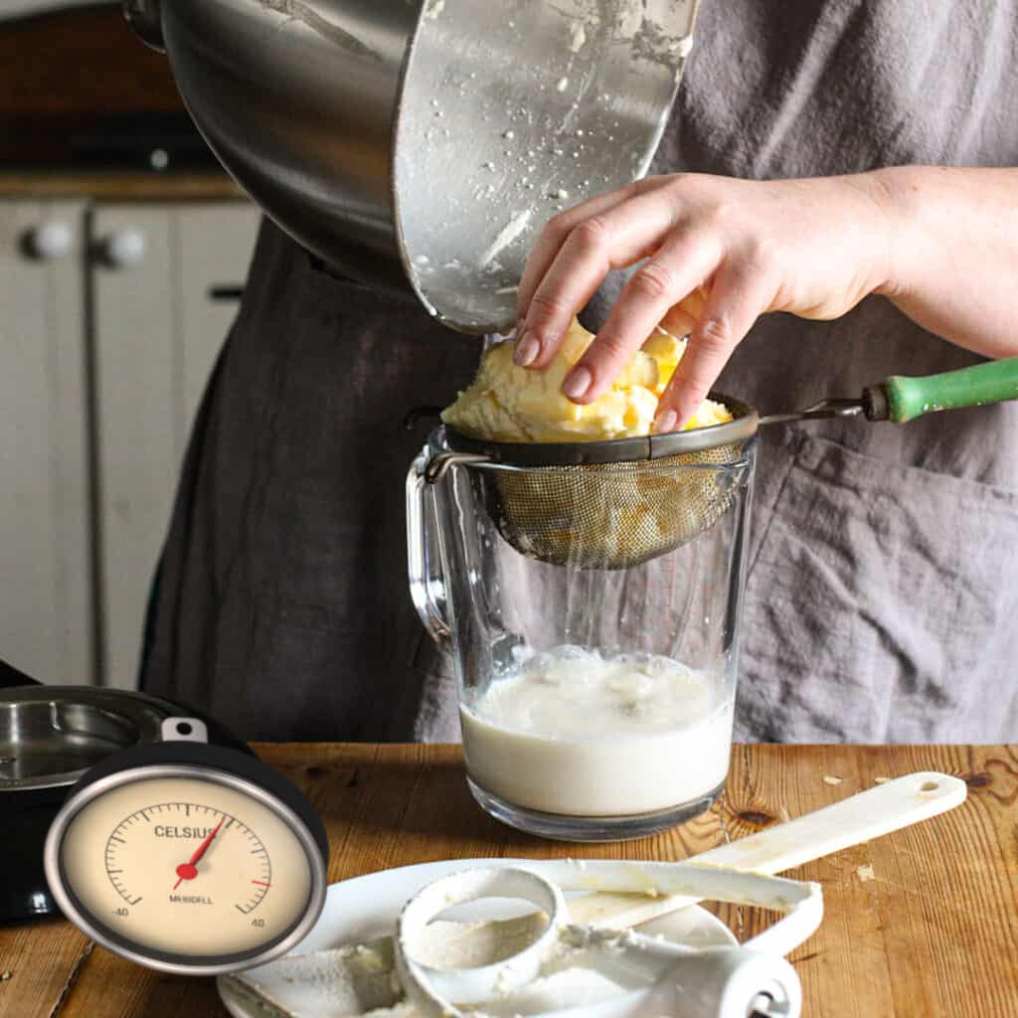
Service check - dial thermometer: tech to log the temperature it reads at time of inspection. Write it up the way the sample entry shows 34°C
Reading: 8°C
